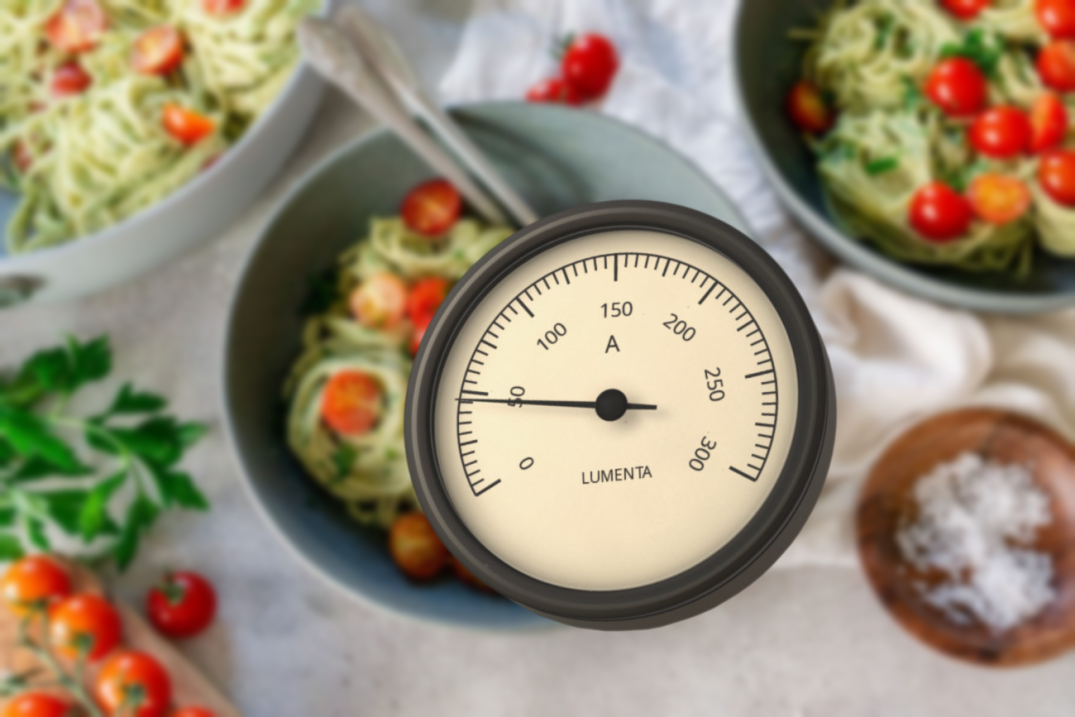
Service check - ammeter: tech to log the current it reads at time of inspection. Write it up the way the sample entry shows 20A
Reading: 45A
